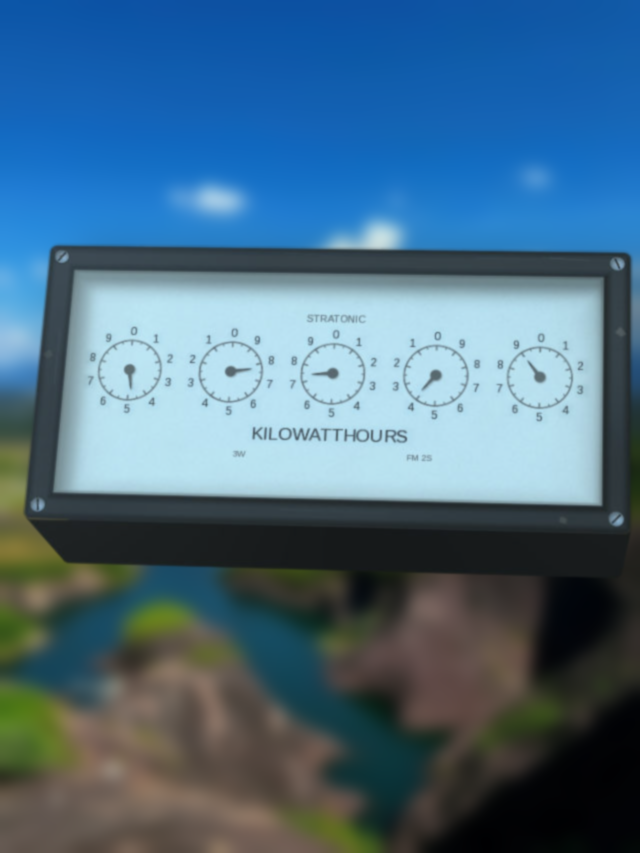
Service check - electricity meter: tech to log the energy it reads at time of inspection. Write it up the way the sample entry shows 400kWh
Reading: 47739kWh
